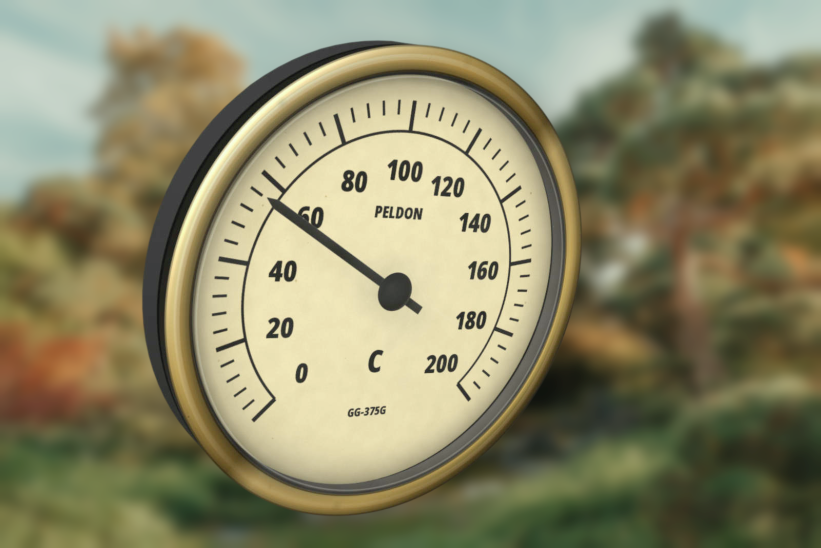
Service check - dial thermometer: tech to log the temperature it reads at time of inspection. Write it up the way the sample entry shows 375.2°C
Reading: 56°C
